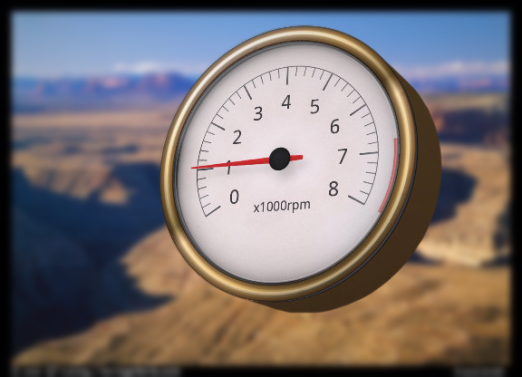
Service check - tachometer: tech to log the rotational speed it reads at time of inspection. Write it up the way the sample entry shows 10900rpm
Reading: 1000rpm
